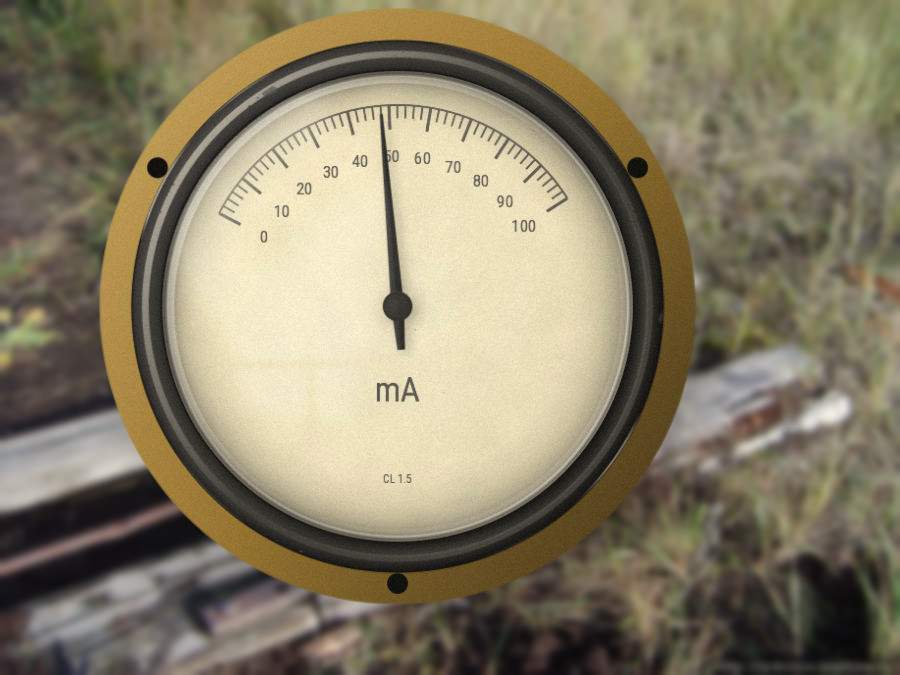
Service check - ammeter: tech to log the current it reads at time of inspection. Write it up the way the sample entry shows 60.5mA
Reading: 48mA
